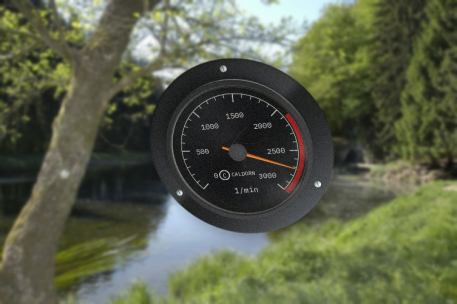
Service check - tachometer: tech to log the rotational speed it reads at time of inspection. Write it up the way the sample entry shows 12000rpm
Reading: 2700rpm
